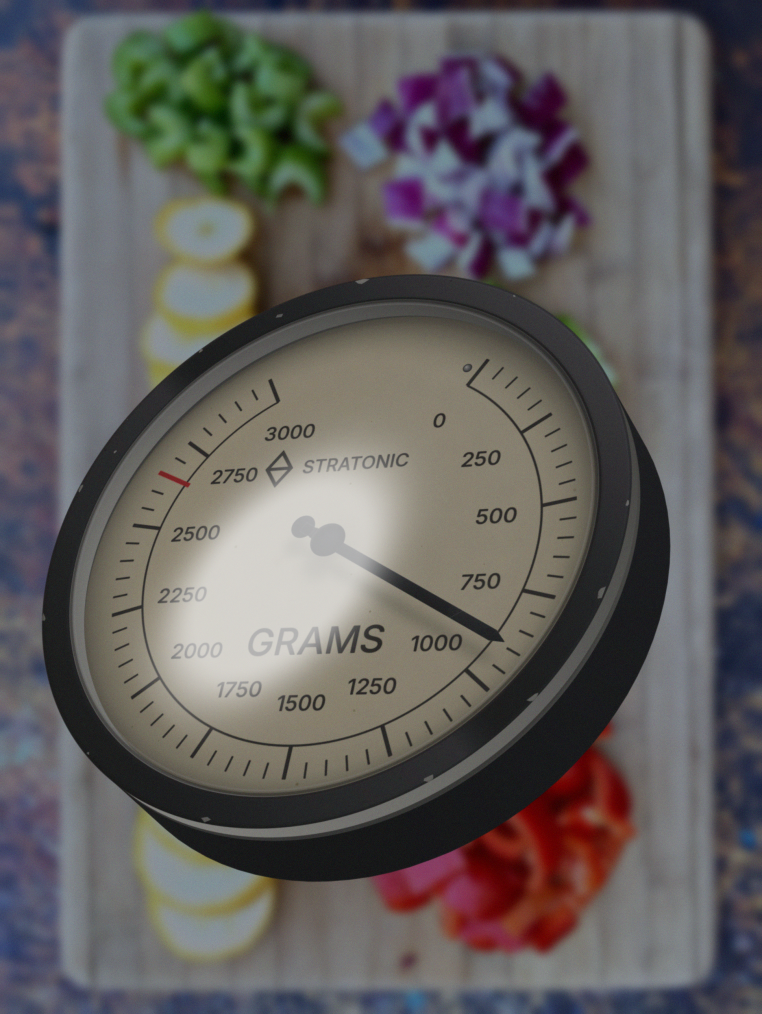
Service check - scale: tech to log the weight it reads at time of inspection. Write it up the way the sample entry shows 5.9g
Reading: 900g
